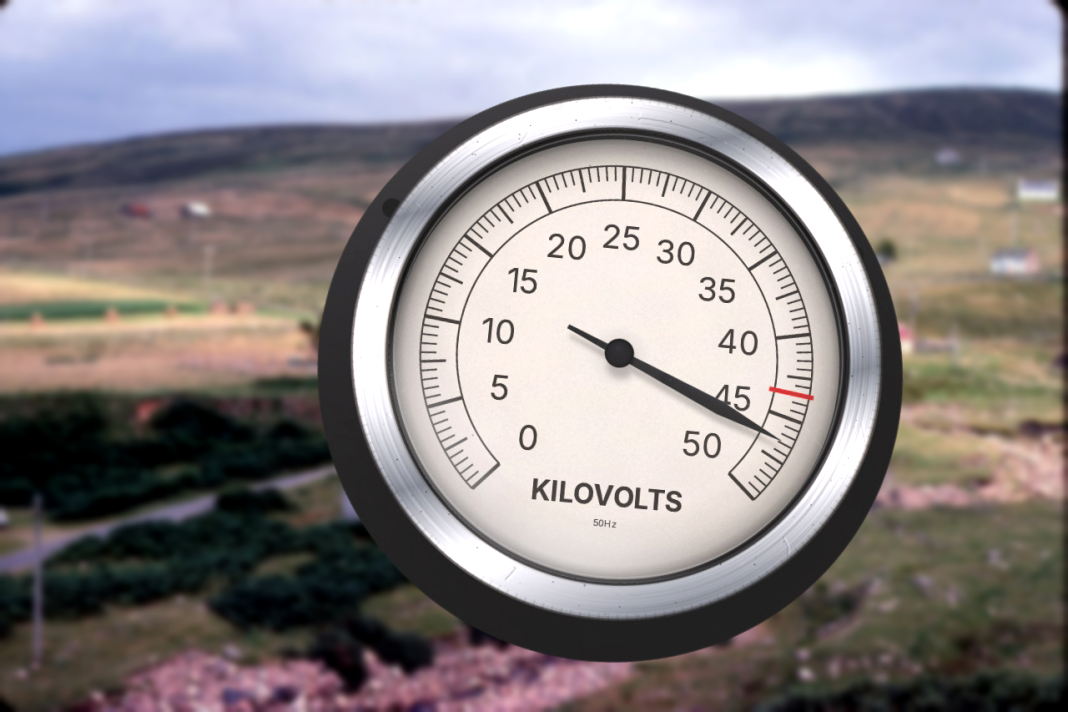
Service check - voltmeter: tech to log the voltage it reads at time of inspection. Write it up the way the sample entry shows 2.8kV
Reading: 46.5kV
